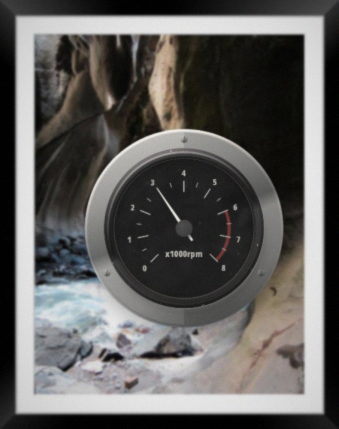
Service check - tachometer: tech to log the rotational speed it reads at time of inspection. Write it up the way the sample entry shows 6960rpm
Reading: 3000rpm
